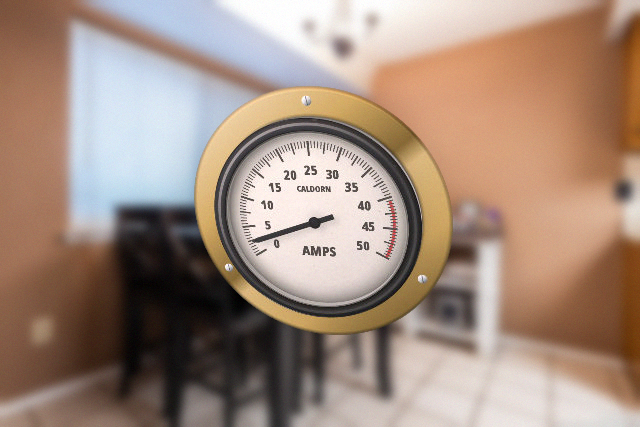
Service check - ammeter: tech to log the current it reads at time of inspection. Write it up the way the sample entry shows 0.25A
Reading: 2.5A
